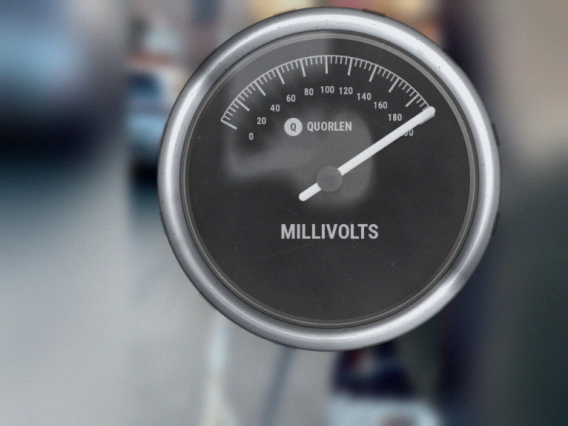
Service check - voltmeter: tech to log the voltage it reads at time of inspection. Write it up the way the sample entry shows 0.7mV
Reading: 196mV
